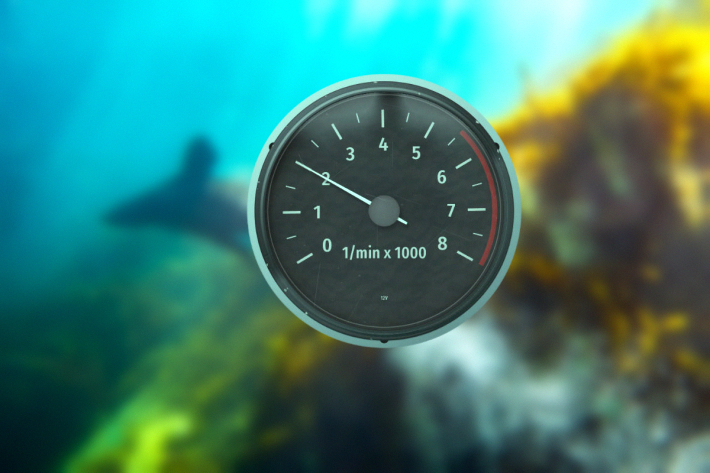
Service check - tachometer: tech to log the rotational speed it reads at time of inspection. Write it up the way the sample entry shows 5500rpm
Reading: 2000rpm
